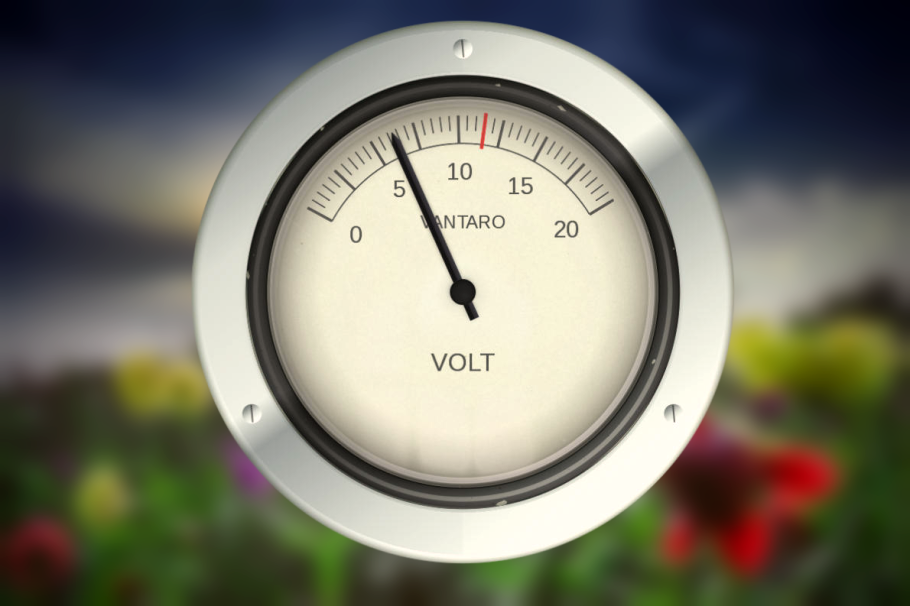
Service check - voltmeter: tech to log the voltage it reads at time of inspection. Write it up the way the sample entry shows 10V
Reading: 6.25V
